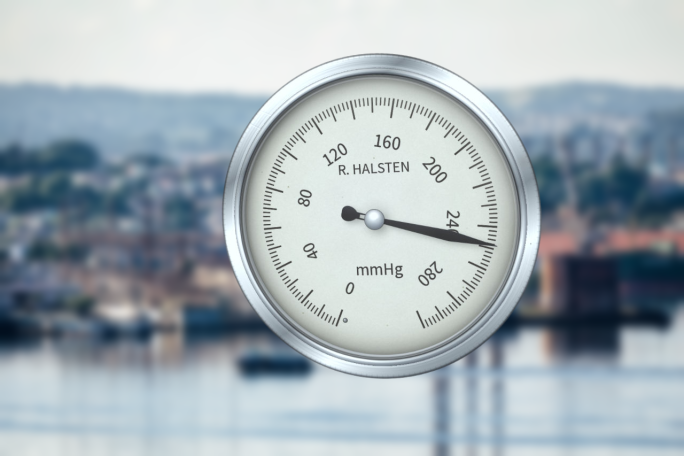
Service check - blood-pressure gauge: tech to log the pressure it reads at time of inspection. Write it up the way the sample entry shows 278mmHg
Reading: 248mmHg
